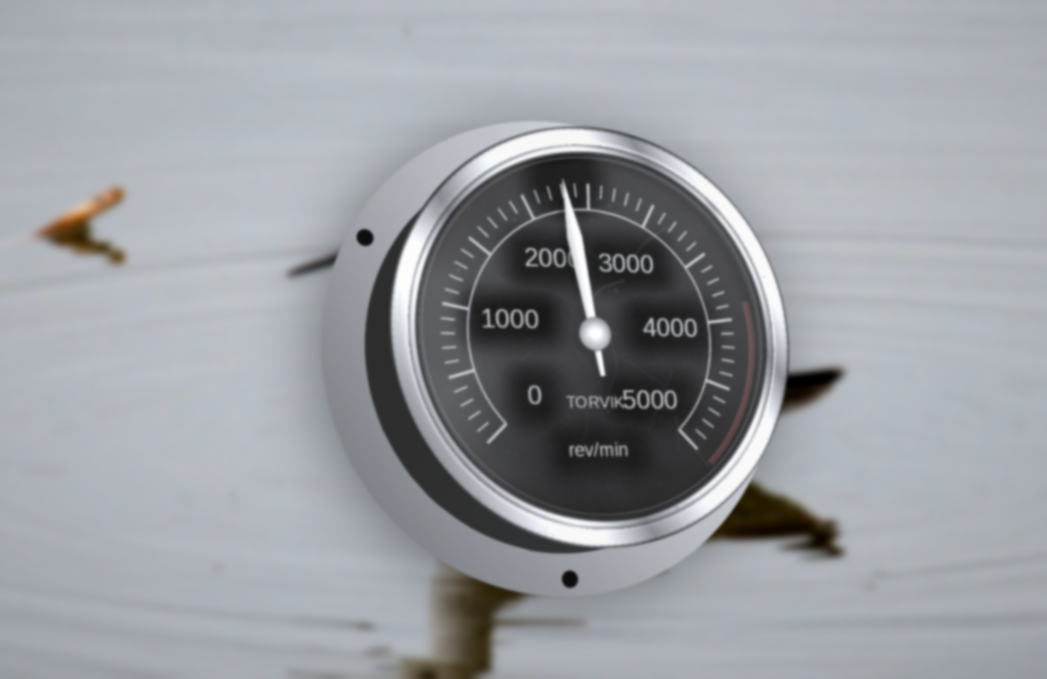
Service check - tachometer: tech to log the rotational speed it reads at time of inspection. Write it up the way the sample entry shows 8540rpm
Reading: 2300rpm
